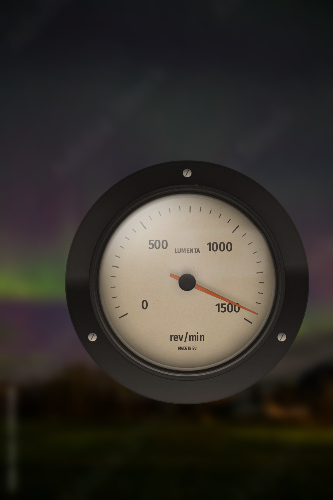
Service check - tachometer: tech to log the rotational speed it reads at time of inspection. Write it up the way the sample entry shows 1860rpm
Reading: 1450rpm
